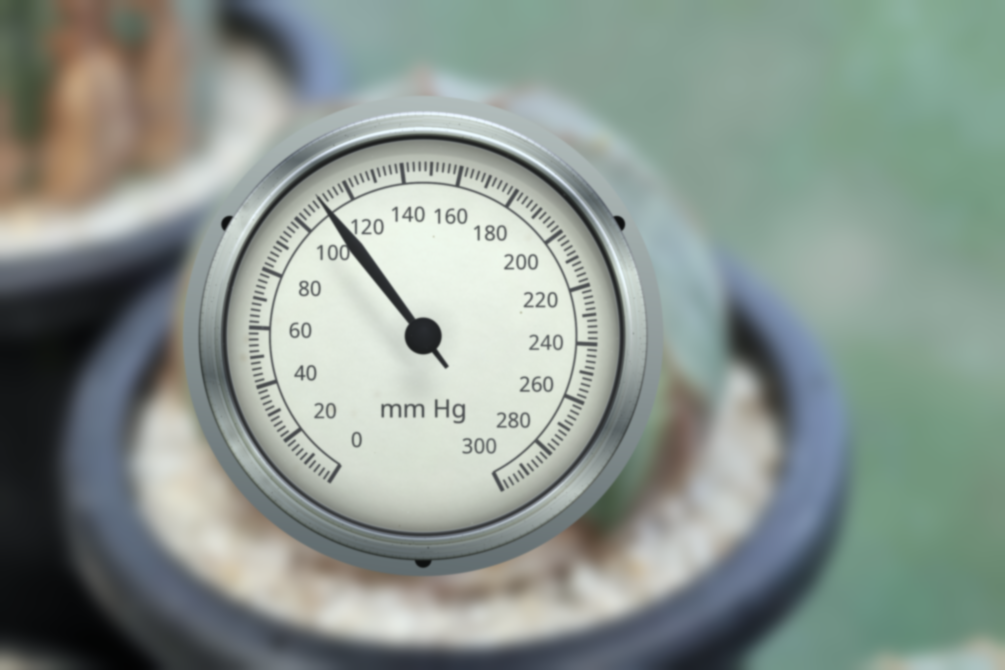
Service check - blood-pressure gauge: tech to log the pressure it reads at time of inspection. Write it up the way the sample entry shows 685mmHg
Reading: 110mmHg
